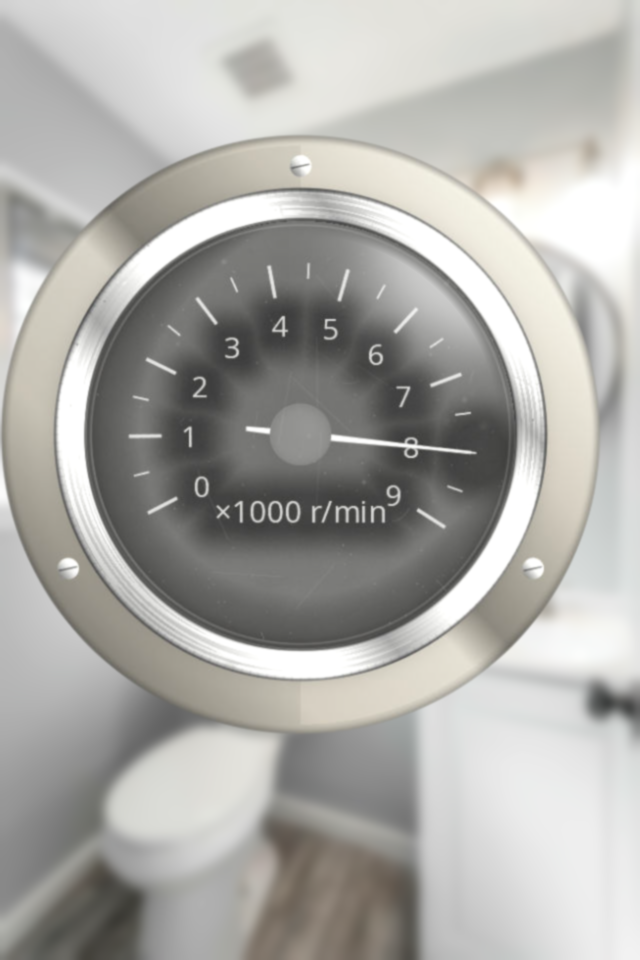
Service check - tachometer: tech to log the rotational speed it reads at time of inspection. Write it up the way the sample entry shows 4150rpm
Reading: 8000rpm
